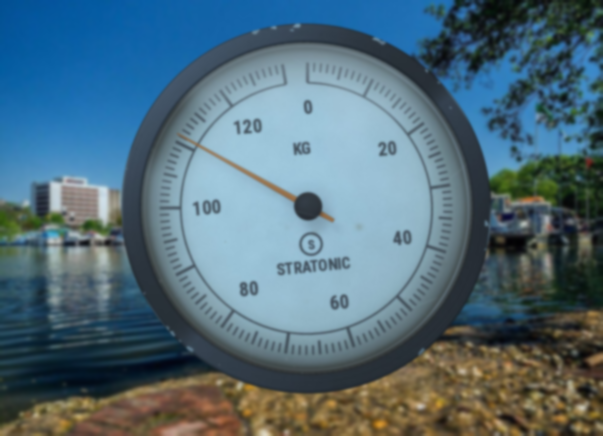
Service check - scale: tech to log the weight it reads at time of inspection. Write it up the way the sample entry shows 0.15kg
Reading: 111kg
